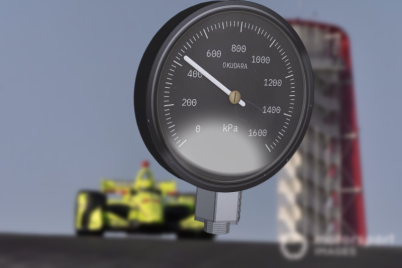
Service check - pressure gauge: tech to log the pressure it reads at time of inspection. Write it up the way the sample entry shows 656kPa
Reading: 440kPa
